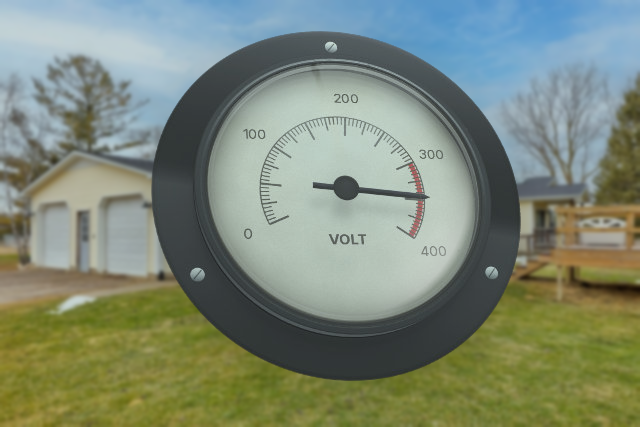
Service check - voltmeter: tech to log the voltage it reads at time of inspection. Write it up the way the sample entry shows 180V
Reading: 350V
